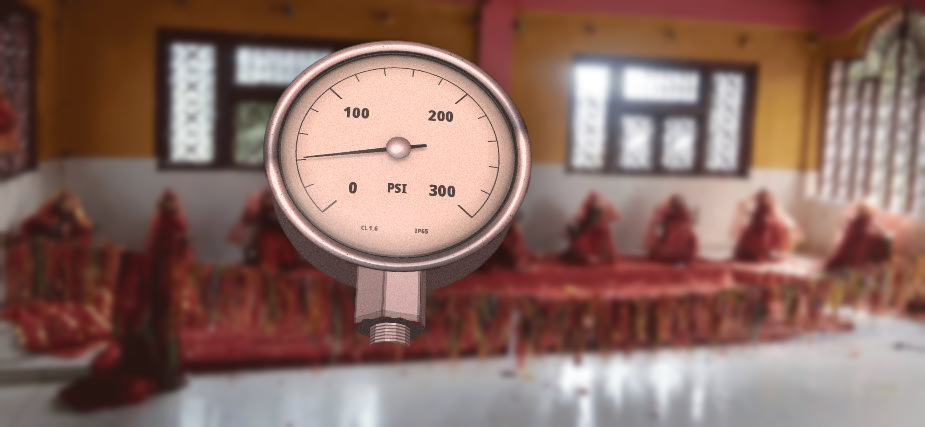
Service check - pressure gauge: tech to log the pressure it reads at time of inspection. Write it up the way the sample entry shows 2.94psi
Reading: 40psi
